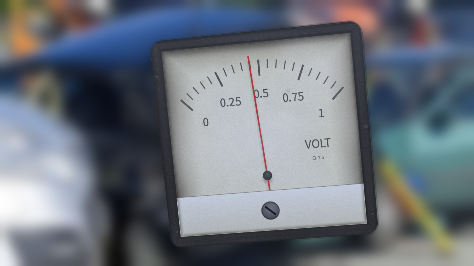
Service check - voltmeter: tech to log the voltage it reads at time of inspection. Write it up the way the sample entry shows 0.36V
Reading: 0.45V
